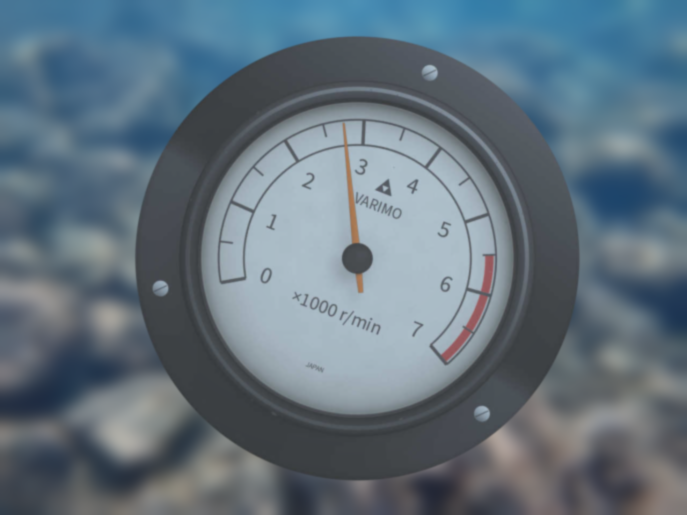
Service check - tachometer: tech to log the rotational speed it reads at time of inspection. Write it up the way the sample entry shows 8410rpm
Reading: 2750rpm
